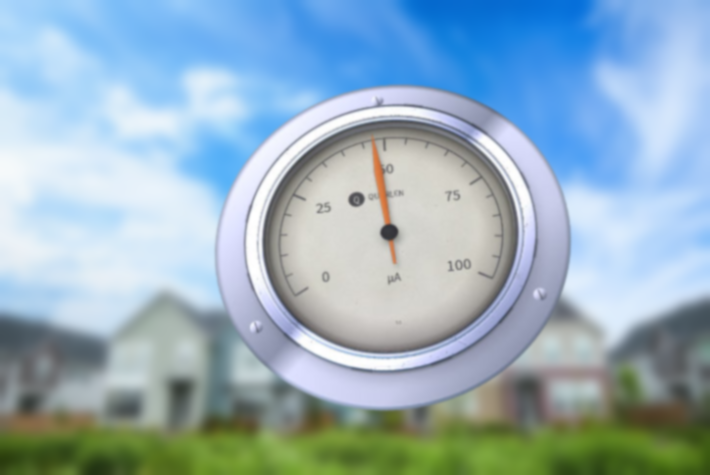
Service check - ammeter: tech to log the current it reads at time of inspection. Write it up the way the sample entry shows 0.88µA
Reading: 47.5µA
